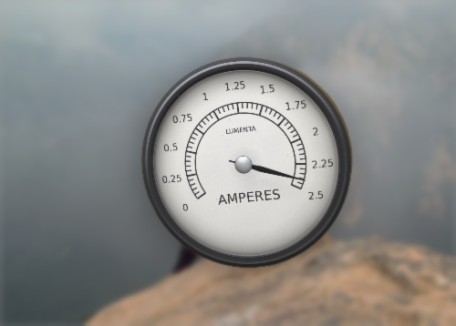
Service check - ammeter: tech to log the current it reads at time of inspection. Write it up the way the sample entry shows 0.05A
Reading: 2.4A
